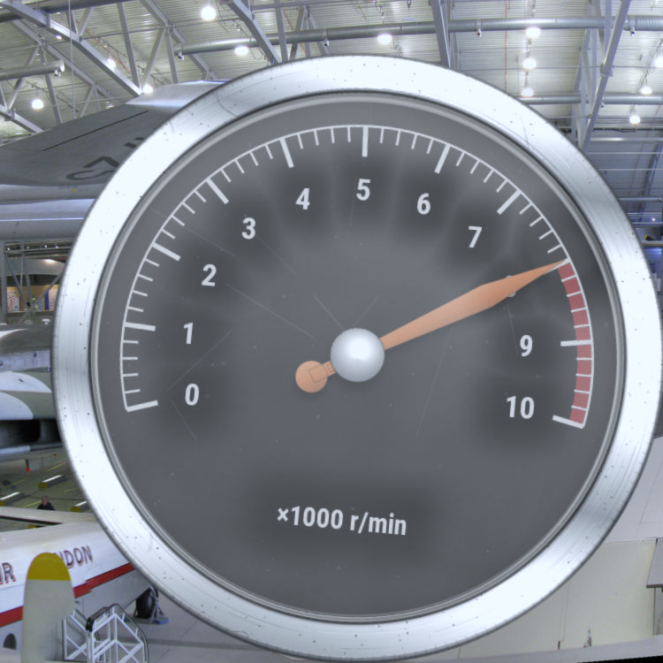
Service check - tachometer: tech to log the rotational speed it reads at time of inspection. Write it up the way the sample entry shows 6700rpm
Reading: 8000rpm
